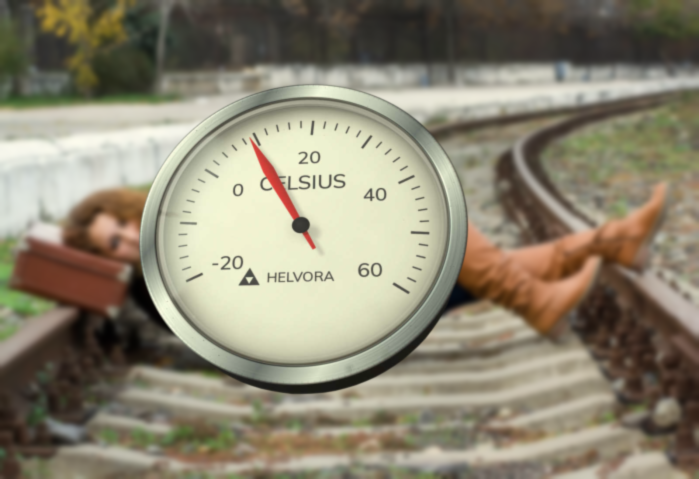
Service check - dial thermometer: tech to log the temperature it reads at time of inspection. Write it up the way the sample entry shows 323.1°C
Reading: 9°C
